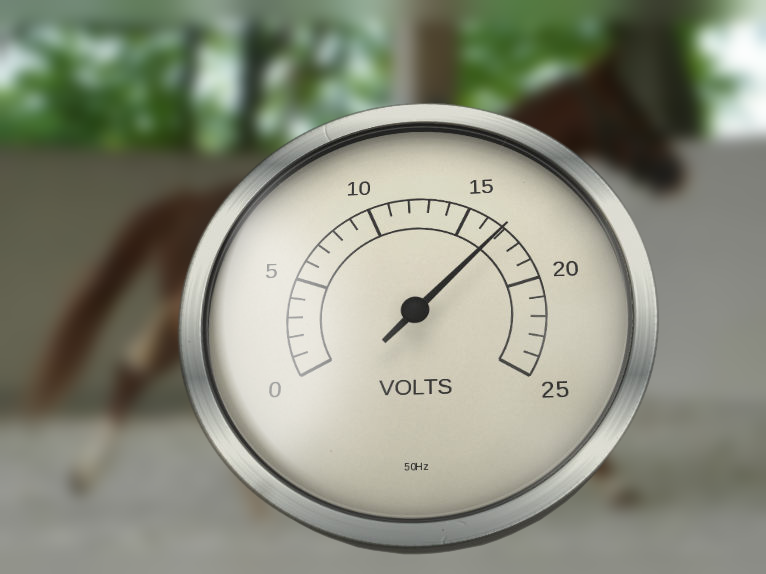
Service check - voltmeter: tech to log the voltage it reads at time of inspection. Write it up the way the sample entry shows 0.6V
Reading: 17V
